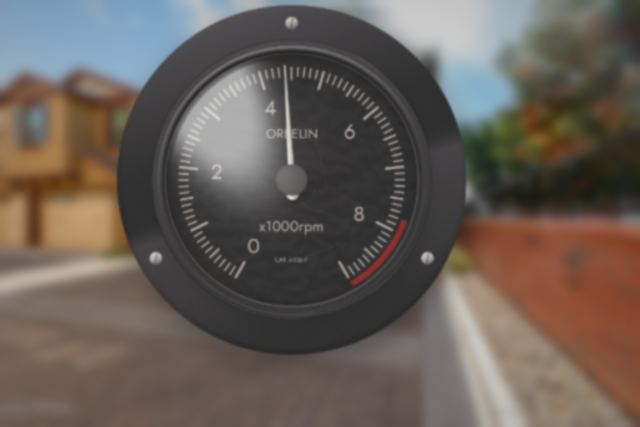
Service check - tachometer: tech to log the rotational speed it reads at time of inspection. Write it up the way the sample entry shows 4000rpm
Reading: 4400rpm
